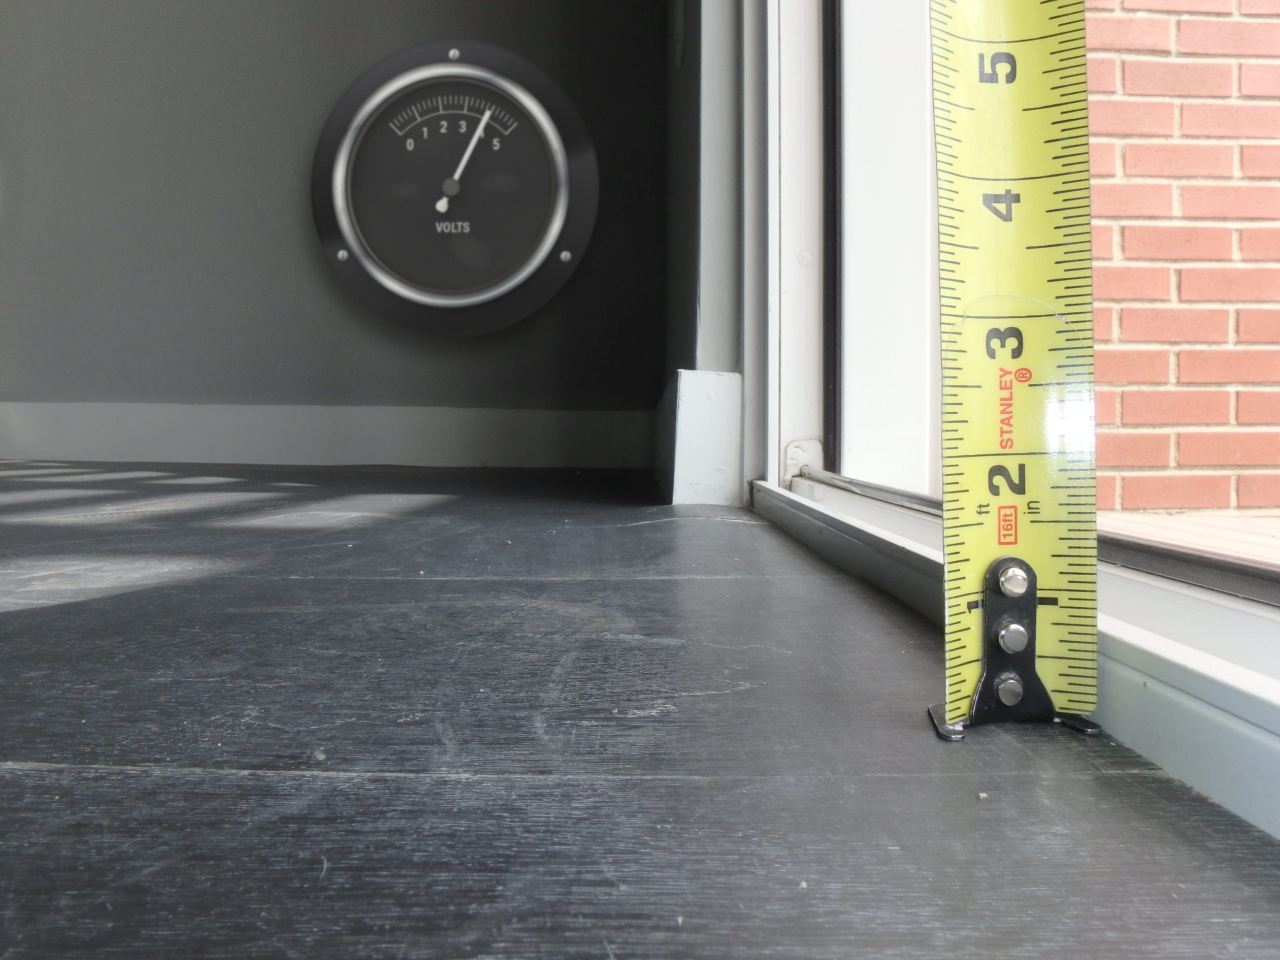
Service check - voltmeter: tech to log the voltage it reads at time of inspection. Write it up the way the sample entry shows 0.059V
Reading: 4V
